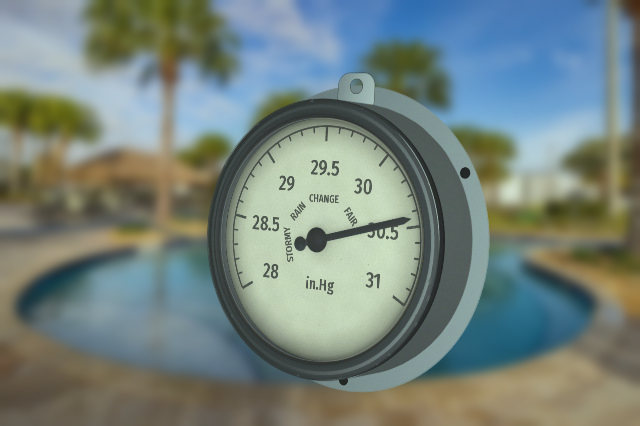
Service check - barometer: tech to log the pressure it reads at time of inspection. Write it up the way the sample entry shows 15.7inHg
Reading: 30.45inHg
